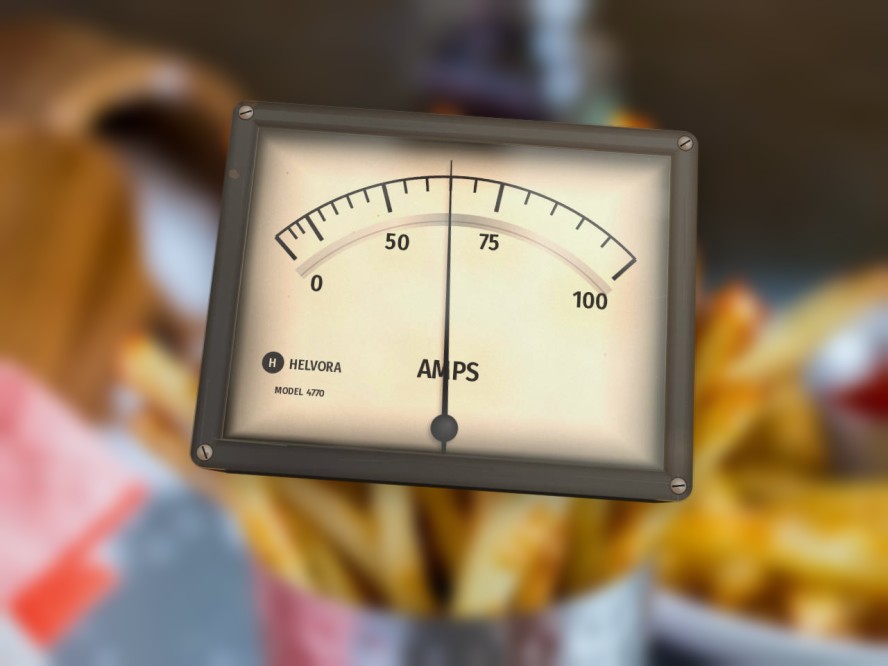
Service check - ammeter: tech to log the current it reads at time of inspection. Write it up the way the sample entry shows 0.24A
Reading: 65A
